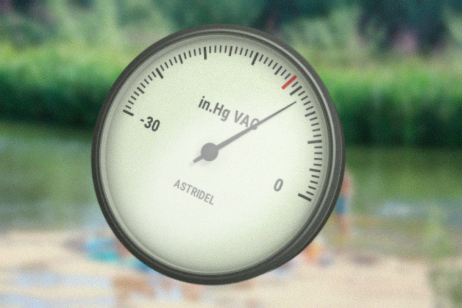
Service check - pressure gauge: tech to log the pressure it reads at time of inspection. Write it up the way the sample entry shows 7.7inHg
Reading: -9inHg
